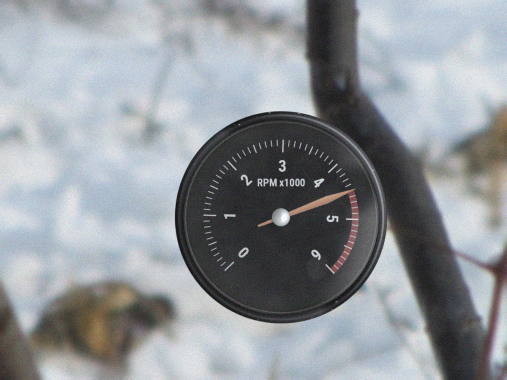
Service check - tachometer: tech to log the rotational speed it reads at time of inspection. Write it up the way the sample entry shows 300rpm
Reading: 4500rpm
